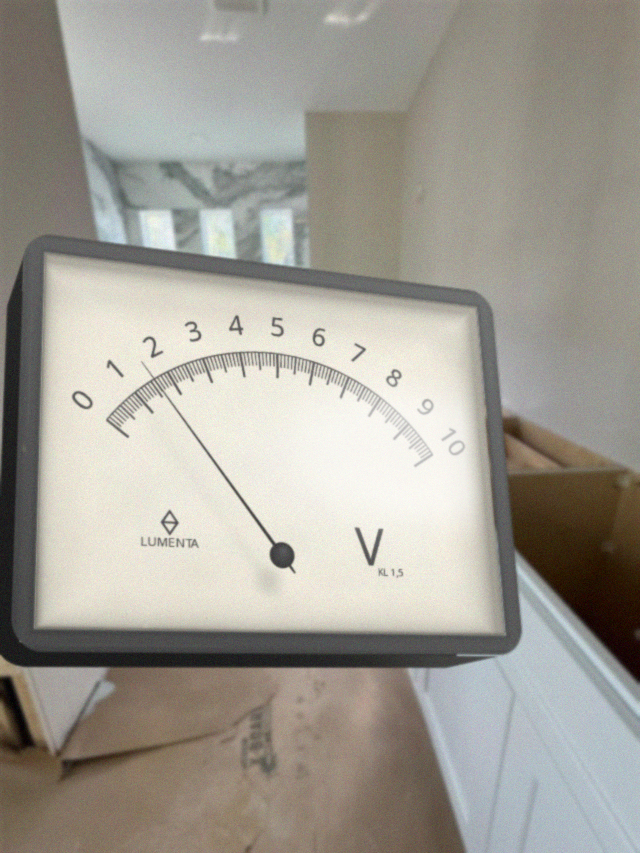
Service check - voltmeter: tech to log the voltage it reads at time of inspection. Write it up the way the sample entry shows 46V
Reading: 1.5V
